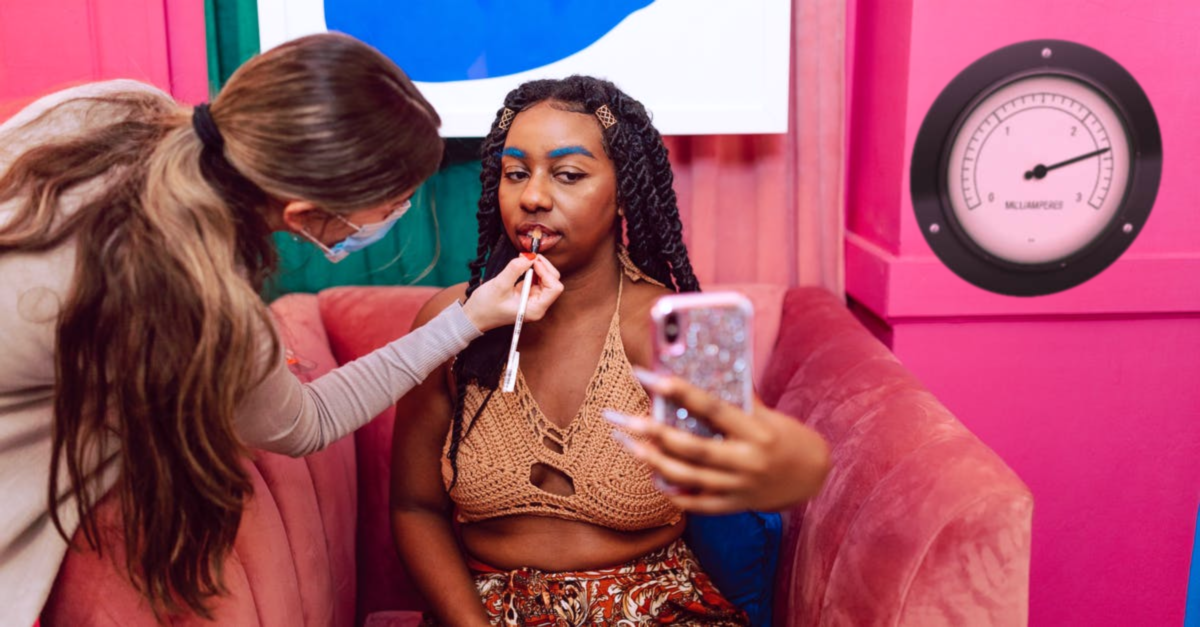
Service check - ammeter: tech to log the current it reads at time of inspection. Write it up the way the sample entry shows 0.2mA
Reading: 2.4mA
